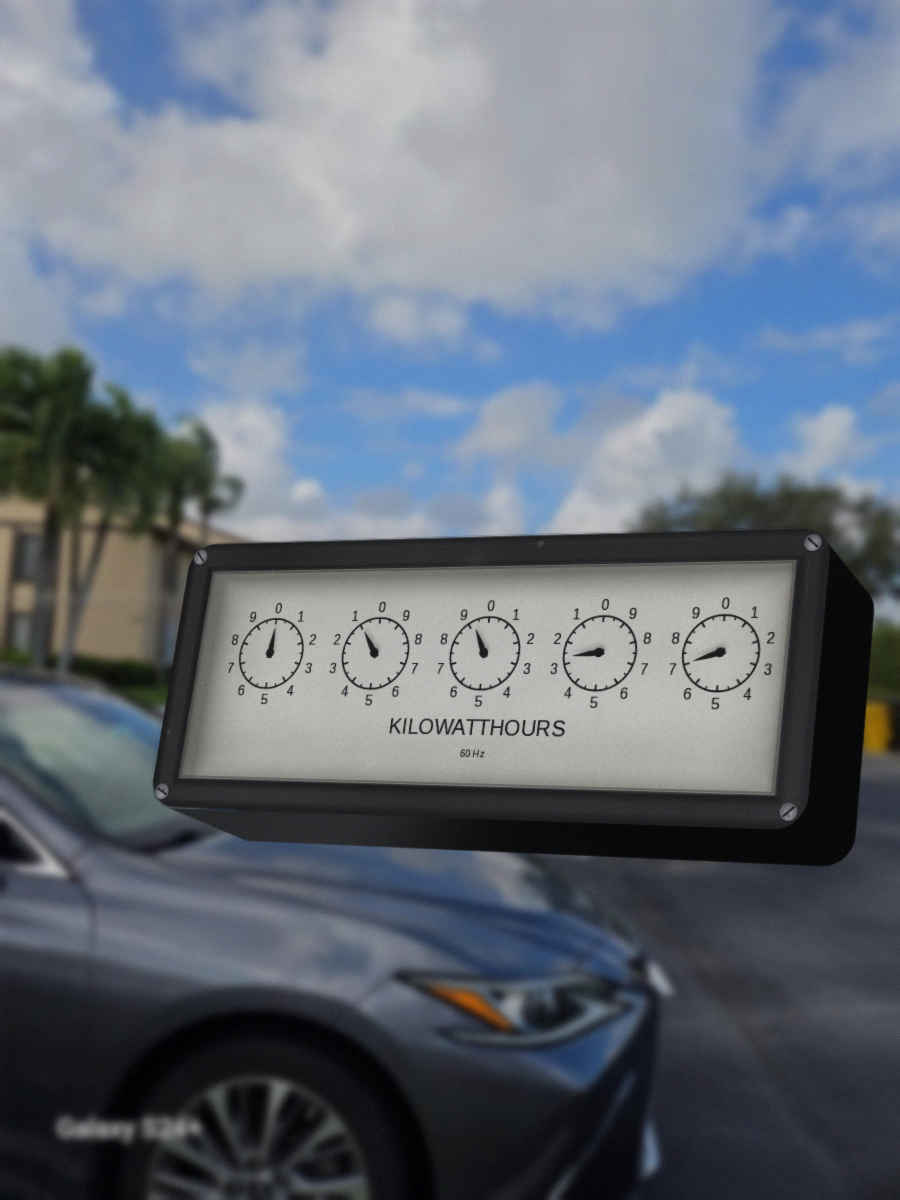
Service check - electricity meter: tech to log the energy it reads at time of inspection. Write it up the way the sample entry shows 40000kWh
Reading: 927kWh
